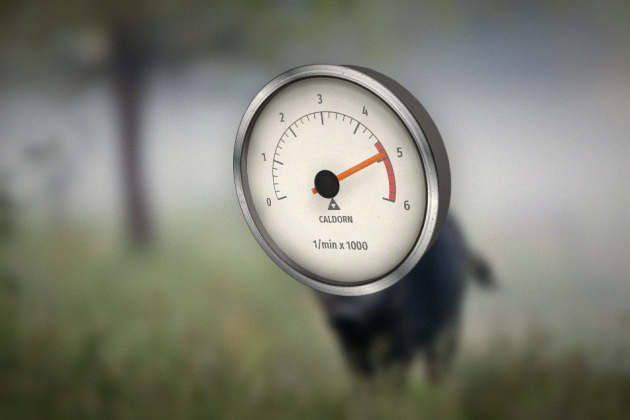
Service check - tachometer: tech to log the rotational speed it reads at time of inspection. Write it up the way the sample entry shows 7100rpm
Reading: 4900rpm
